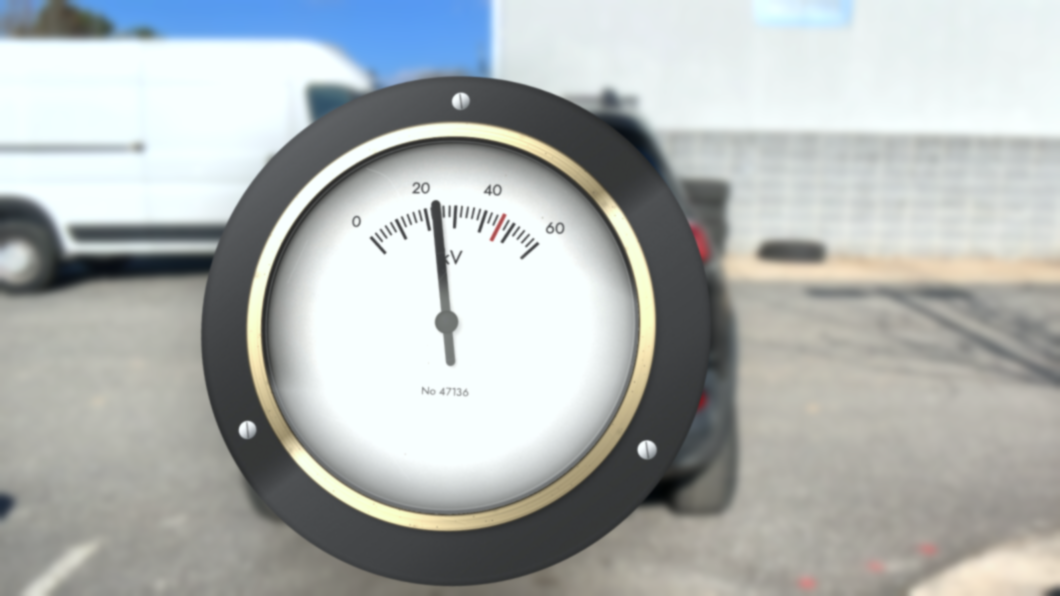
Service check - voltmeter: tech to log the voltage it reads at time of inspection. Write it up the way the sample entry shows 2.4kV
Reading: 24kV
